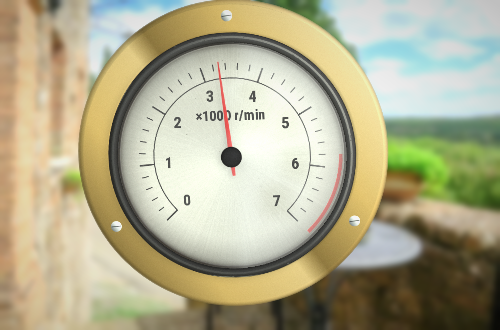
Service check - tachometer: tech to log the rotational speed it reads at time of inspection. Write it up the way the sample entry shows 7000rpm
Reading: 3300rpm
